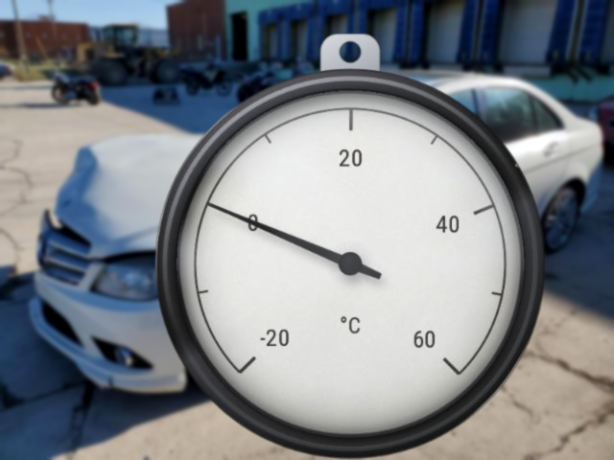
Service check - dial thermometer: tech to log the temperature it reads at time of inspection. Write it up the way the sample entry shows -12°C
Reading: 0°C
